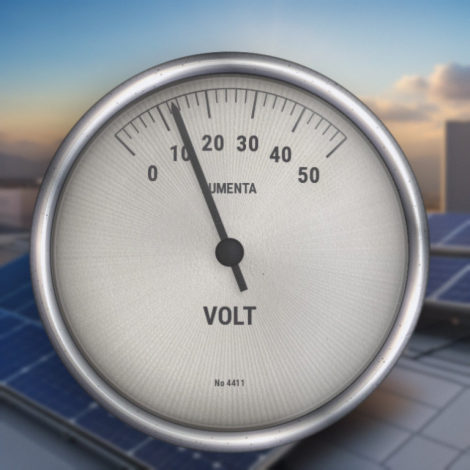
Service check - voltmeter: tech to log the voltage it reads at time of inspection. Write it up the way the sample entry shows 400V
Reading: 13V
